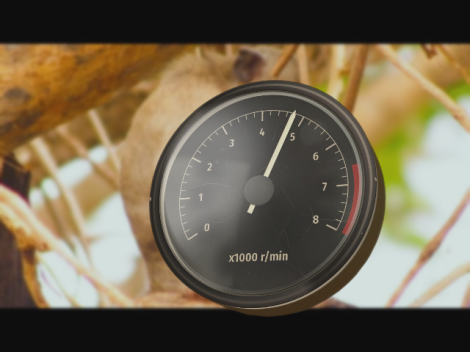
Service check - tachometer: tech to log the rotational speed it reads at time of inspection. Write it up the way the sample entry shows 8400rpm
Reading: 4800rpm
